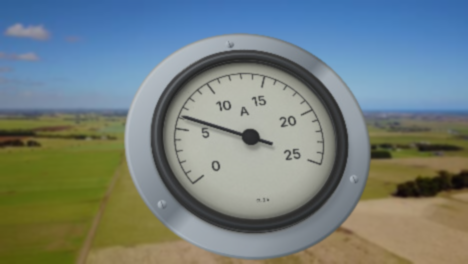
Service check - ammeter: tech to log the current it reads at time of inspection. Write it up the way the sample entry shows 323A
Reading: 6A
